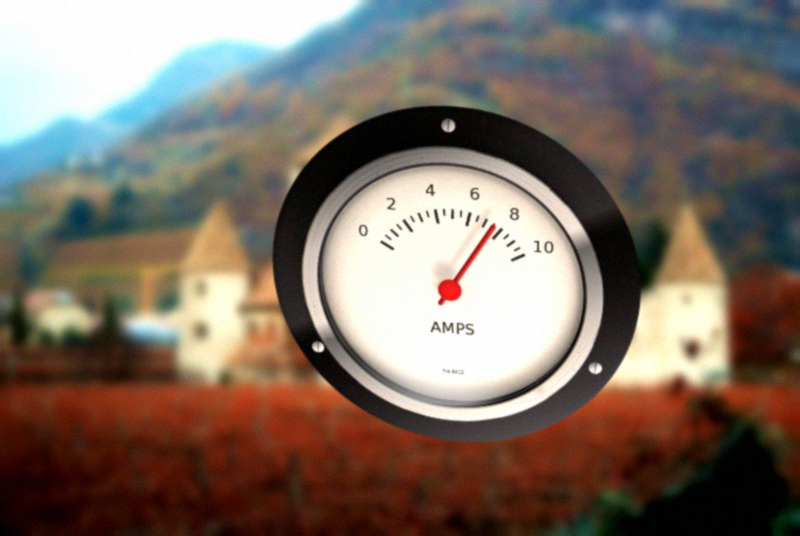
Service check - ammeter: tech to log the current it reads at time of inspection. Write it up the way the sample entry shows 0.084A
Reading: 7.5A
